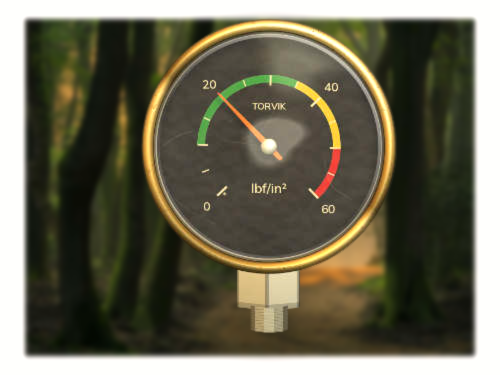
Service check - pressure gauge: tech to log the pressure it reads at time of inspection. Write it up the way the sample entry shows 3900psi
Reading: 20psi
